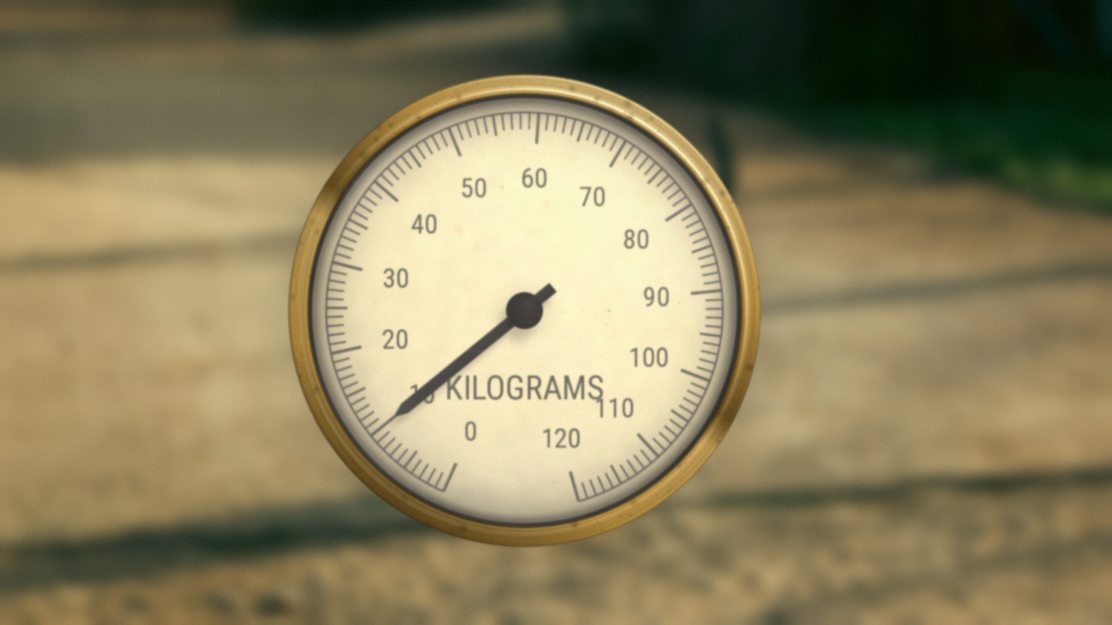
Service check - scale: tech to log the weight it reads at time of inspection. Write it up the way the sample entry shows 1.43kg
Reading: 10kg
